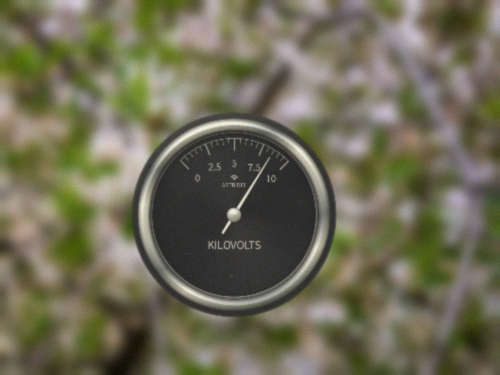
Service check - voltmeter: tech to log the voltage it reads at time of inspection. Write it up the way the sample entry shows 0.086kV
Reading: 8.5kV
